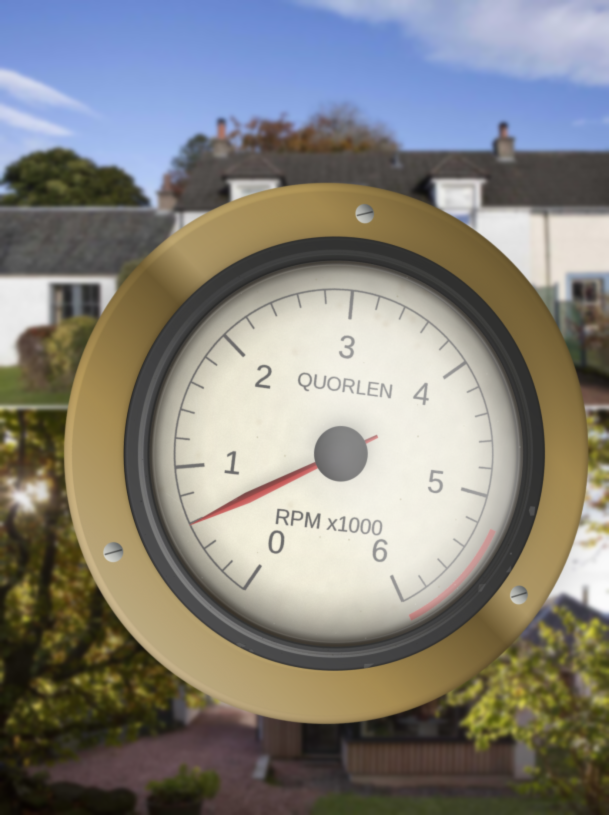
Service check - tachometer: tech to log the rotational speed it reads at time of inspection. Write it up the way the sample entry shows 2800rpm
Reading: 600rpm
